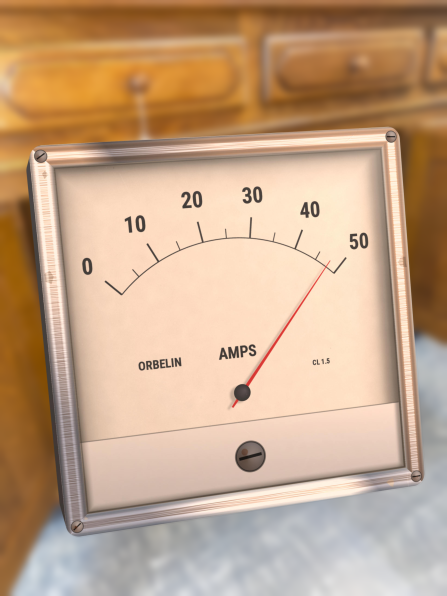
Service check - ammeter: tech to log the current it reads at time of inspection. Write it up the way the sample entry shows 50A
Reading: 47.5A
